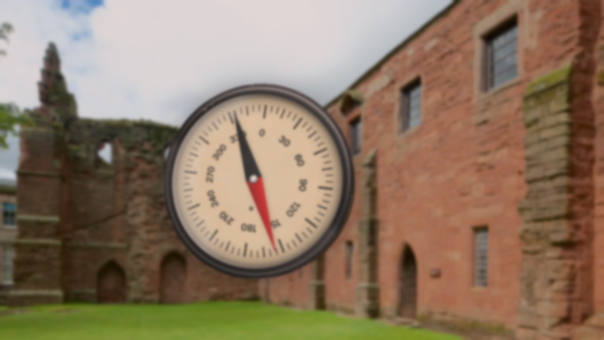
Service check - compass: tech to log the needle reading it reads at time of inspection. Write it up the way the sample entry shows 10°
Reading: 155°
